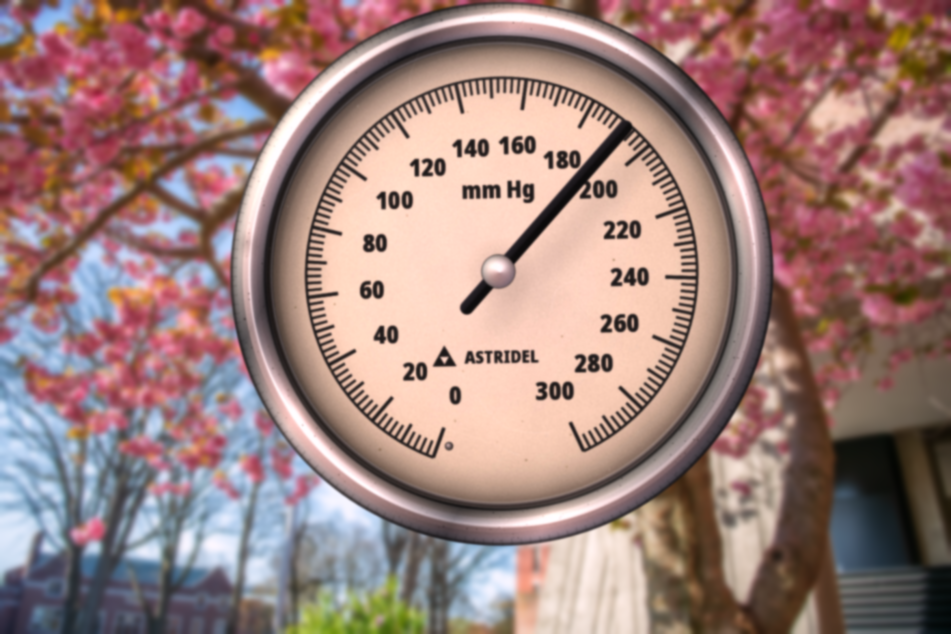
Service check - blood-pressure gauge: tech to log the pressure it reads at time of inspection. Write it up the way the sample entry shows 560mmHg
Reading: 192mmHg
